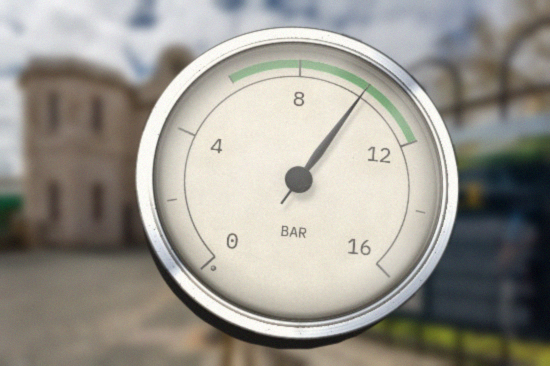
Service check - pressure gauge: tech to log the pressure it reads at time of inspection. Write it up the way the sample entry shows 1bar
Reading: 10bar
